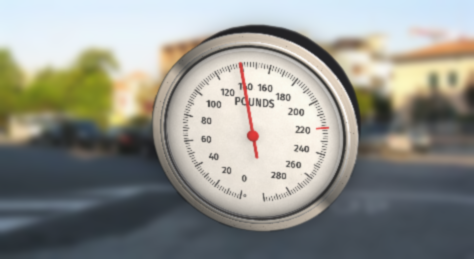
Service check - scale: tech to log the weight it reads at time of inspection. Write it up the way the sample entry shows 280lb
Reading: 140lb
